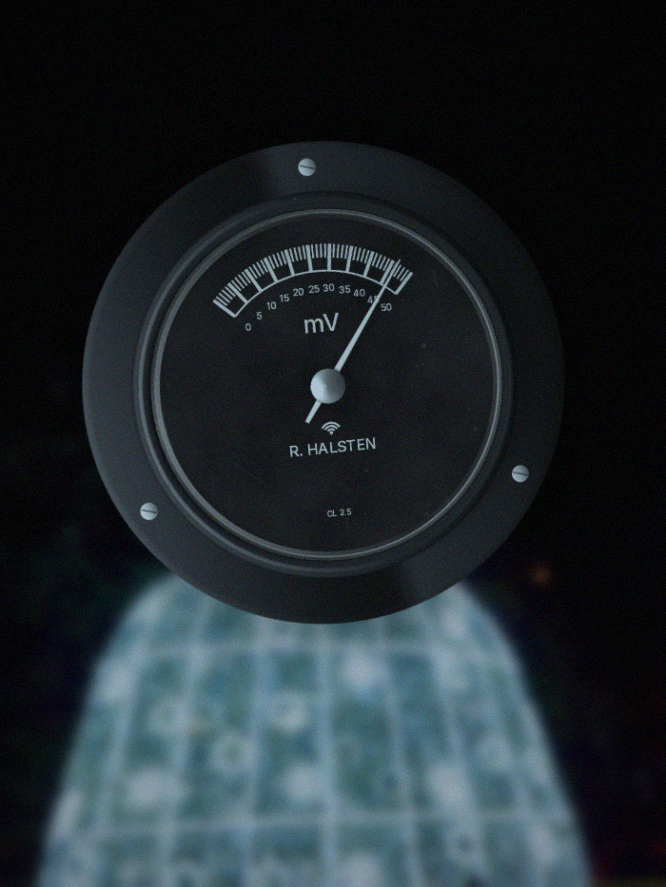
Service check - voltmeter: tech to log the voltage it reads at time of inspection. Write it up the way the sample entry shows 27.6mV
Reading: 46mV
